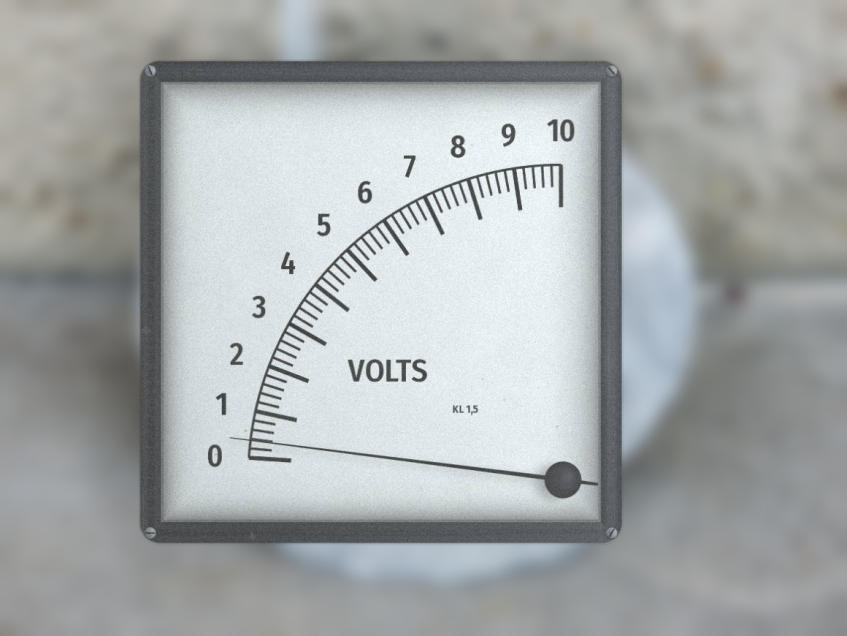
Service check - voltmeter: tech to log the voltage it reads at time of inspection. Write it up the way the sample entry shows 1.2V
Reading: 0.4V
